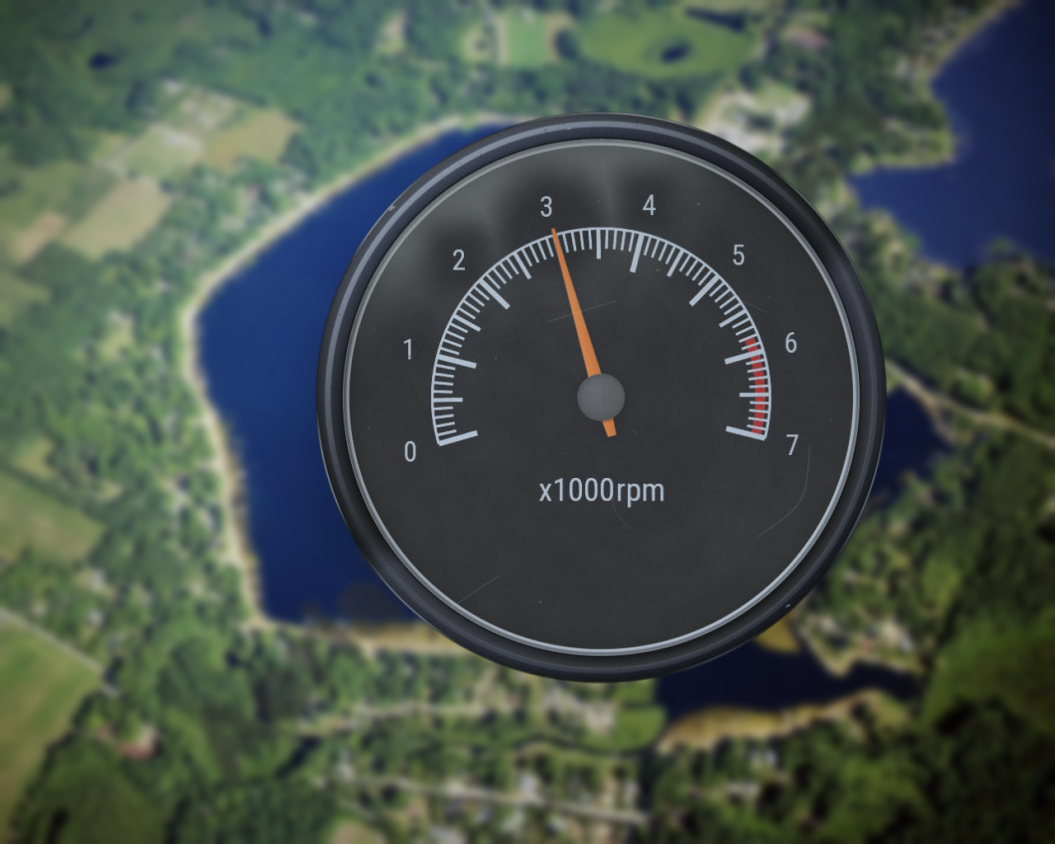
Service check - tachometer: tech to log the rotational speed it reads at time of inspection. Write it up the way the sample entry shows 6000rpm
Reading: 3000rpm
